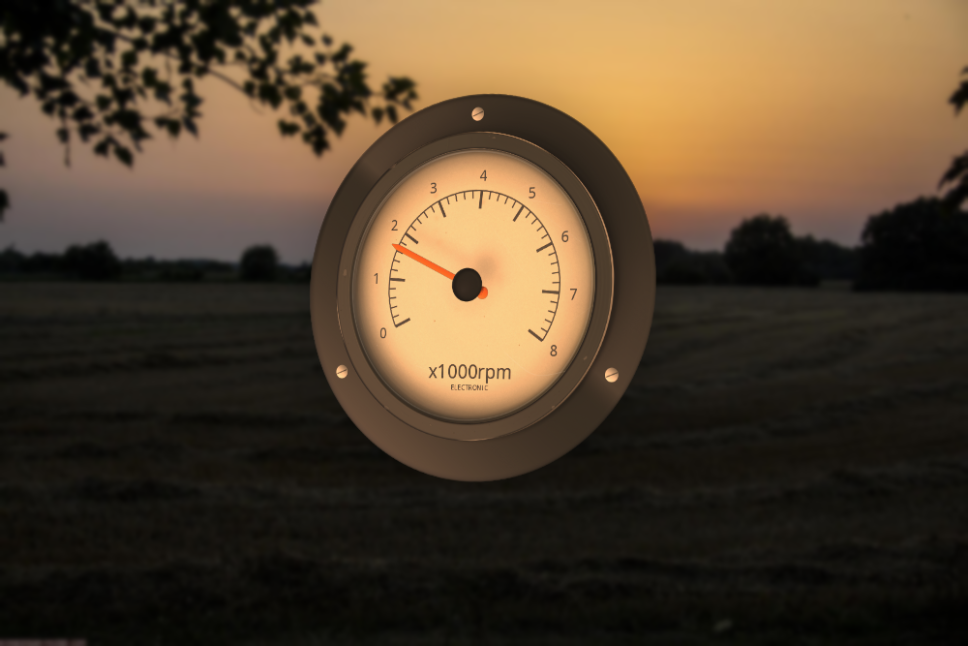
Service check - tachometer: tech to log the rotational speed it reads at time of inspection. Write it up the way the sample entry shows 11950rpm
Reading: 1700rpm
